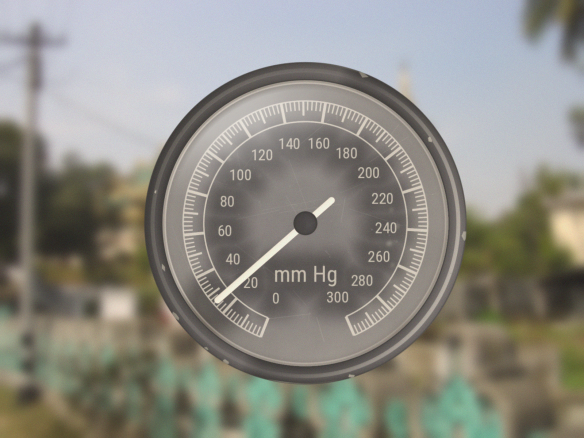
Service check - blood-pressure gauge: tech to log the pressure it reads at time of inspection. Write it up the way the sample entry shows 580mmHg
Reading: 26mmHg
